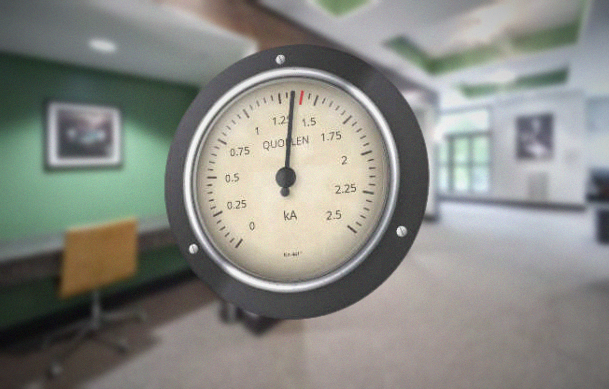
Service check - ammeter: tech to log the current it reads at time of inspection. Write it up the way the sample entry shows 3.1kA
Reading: 1.35kA
